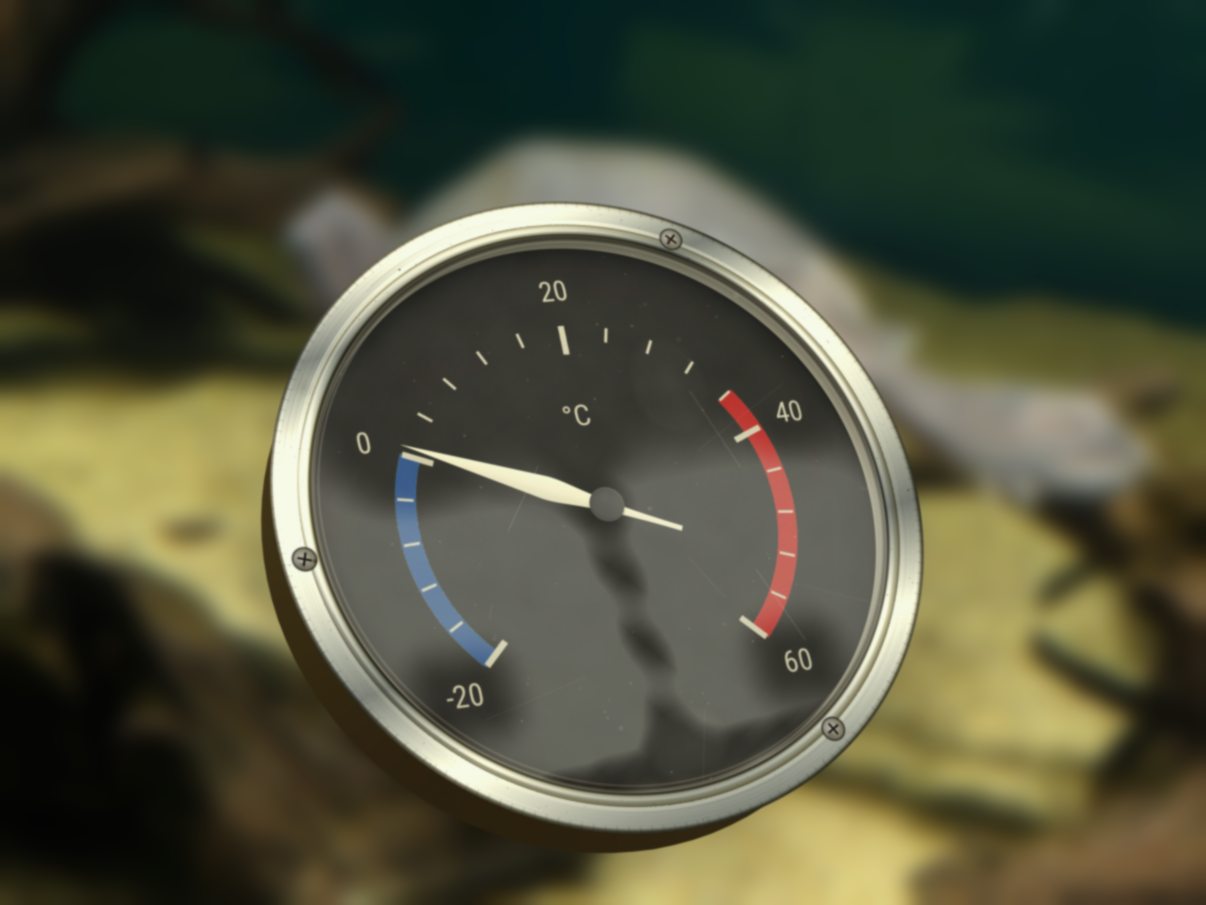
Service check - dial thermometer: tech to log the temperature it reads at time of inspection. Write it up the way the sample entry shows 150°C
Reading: 0°C
